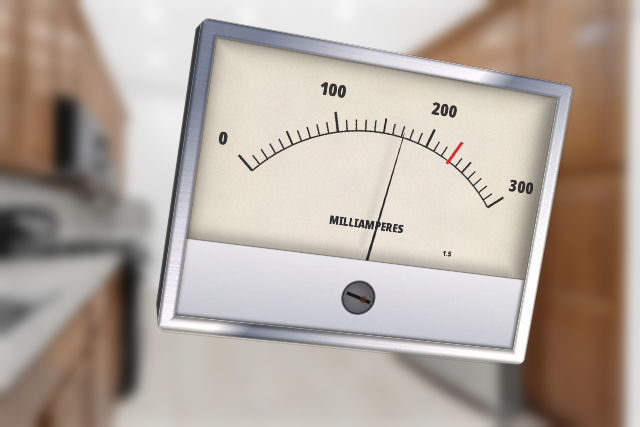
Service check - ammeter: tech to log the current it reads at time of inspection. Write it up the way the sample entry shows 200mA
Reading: 170mA
